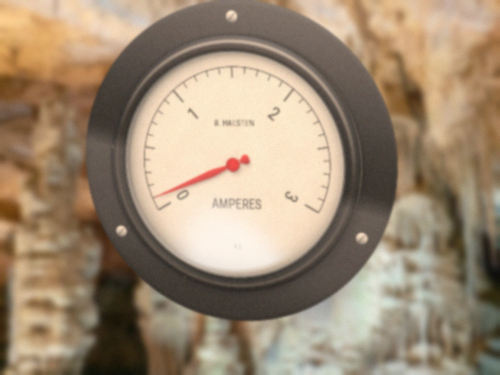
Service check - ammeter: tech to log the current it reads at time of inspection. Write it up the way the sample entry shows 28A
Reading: 0.1A
